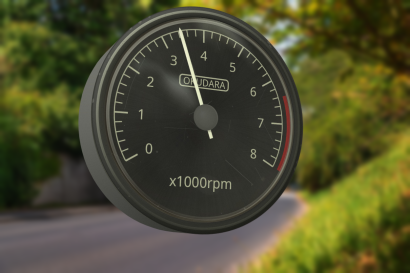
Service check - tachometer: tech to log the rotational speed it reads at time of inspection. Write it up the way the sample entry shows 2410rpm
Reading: 3400rpm
